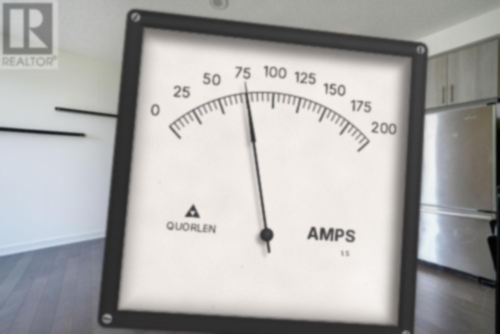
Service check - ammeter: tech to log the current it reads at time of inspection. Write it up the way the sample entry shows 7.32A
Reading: 75A
